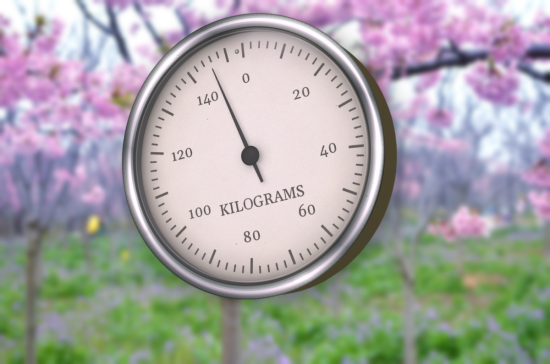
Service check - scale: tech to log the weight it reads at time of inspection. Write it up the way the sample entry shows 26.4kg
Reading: 146kg
